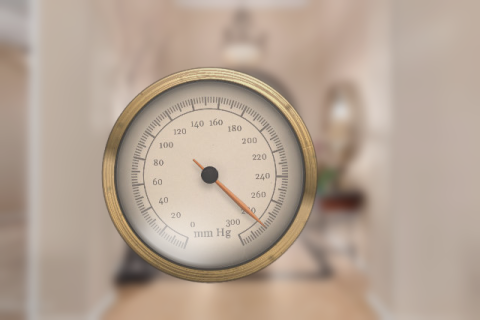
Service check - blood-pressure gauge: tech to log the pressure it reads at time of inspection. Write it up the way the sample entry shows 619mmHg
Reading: 280mmHg
